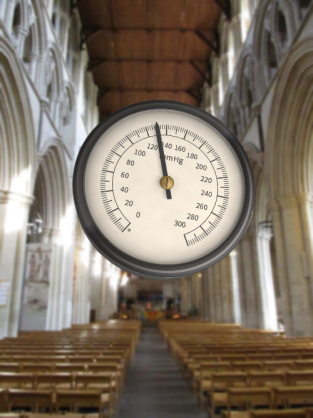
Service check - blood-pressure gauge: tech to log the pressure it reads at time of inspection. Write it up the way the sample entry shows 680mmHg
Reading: 130mmHg
